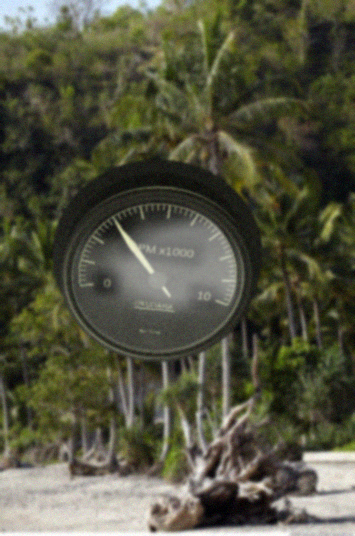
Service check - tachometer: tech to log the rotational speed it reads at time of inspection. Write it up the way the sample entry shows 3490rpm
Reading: 3000rpm
